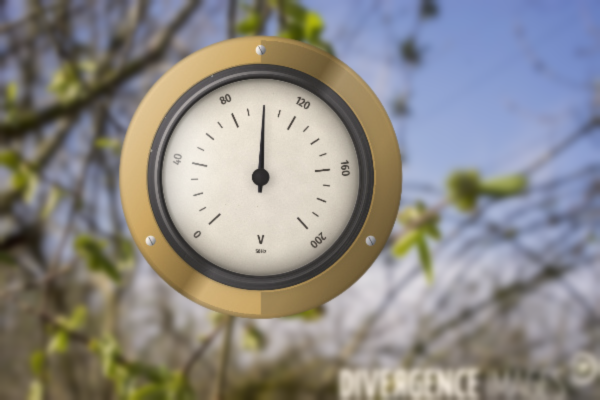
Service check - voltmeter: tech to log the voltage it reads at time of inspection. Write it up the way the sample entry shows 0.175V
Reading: 100V
